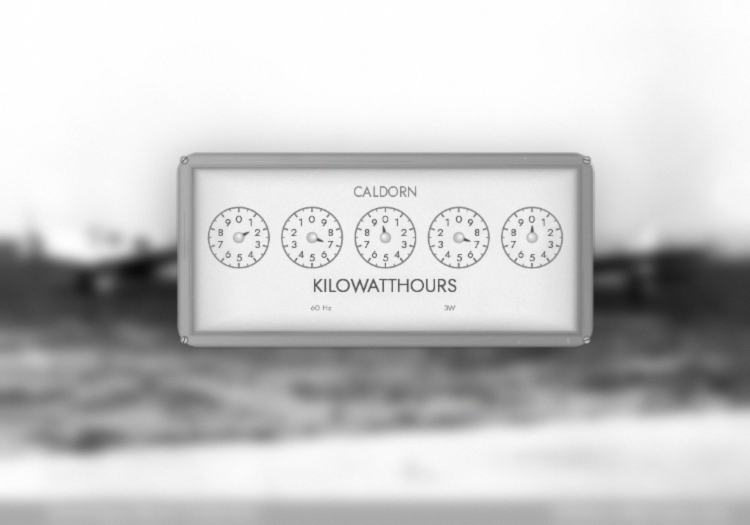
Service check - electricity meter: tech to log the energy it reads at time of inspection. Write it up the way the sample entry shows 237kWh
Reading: 16970kWh
